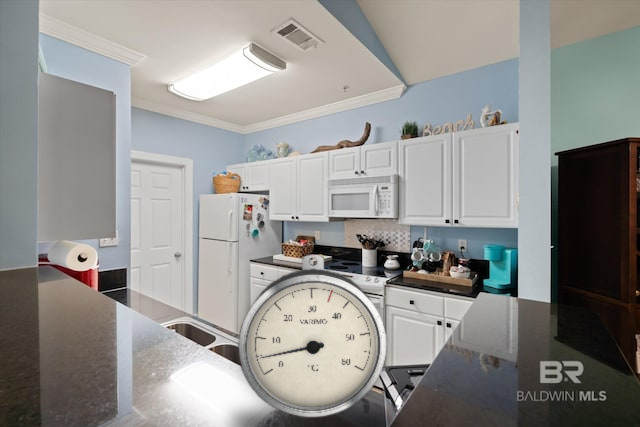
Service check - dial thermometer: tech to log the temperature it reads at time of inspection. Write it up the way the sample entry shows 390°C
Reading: 5°C
